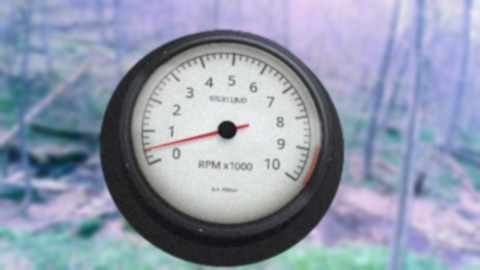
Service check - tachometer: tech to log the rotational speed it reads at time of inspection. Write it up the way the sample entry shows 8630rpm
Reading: 400rpm
